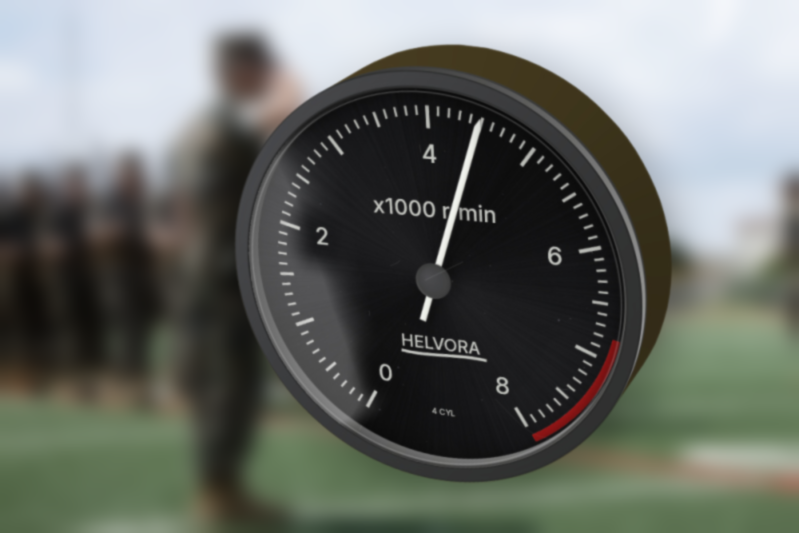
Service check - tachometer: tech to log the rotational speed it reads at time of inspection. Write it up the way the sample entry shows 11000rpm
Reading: 4500rpm
